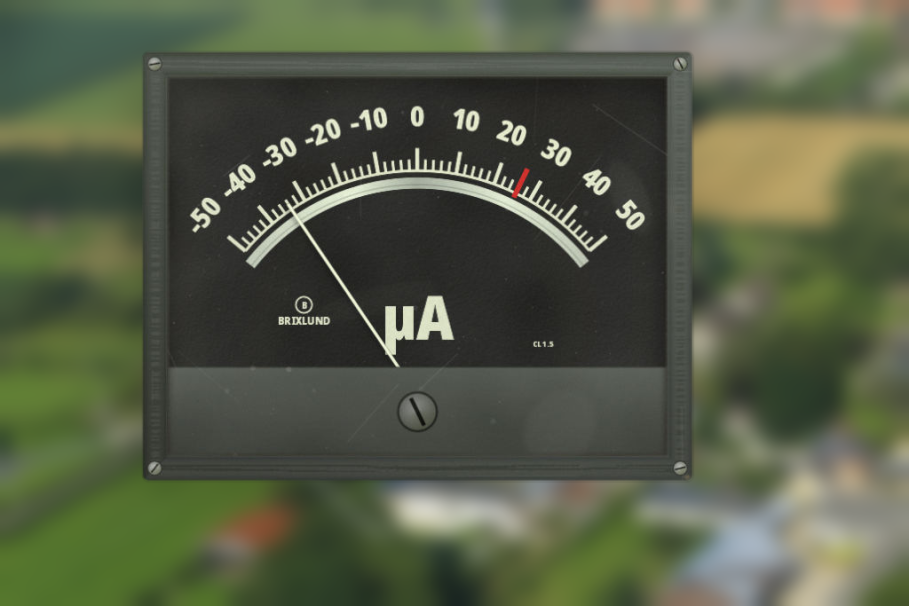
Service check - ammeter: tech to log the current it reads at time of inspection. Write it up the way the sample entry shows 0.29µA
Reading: -34µA
